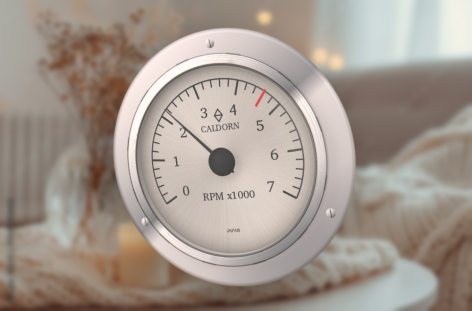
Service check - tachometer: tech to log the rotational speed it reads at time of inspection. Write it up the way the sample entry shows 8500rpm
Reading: 2200rpm
